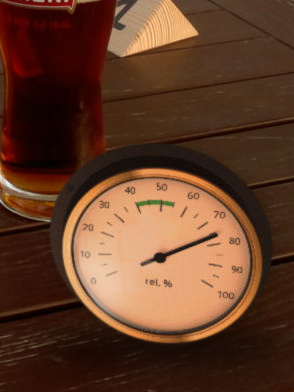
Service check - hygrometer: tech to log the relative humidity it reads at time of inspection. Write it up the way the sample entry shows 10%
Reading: 75%
